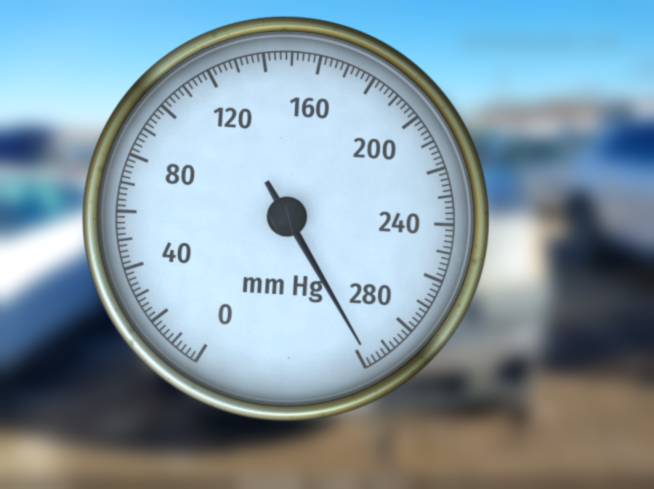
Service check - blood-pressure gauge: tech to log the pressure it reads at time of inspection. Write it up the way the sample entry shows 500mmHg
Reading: 298mmHg
